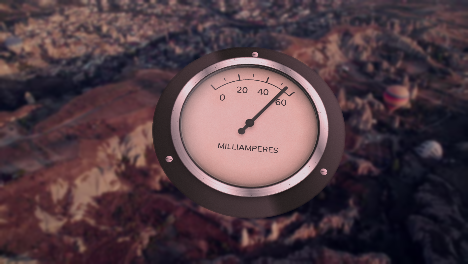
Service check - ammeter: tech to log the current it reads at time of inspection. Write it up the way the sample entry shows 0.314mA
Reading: 55mA
